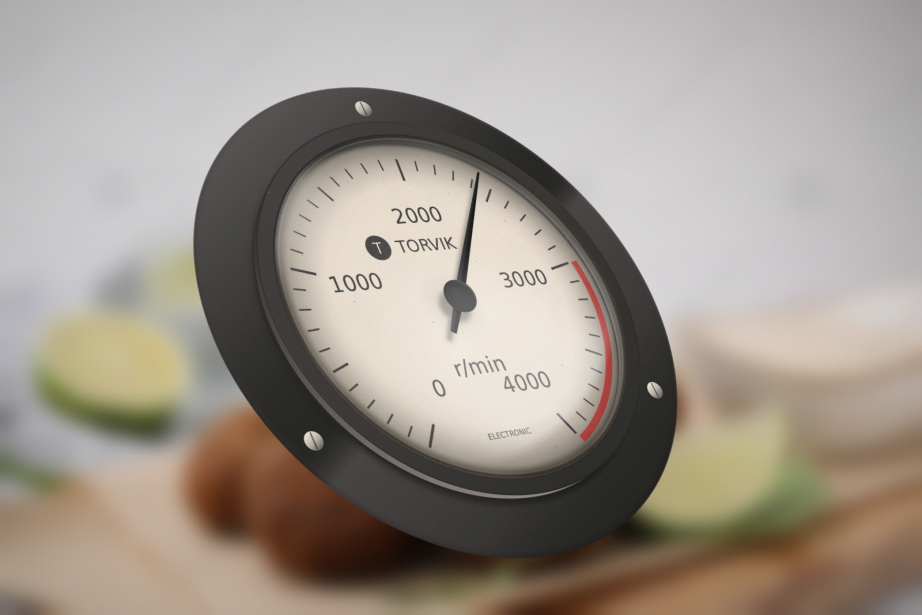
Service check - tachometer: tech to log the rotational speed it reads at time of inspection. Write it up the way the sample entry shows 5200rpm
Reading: 2400rpm
